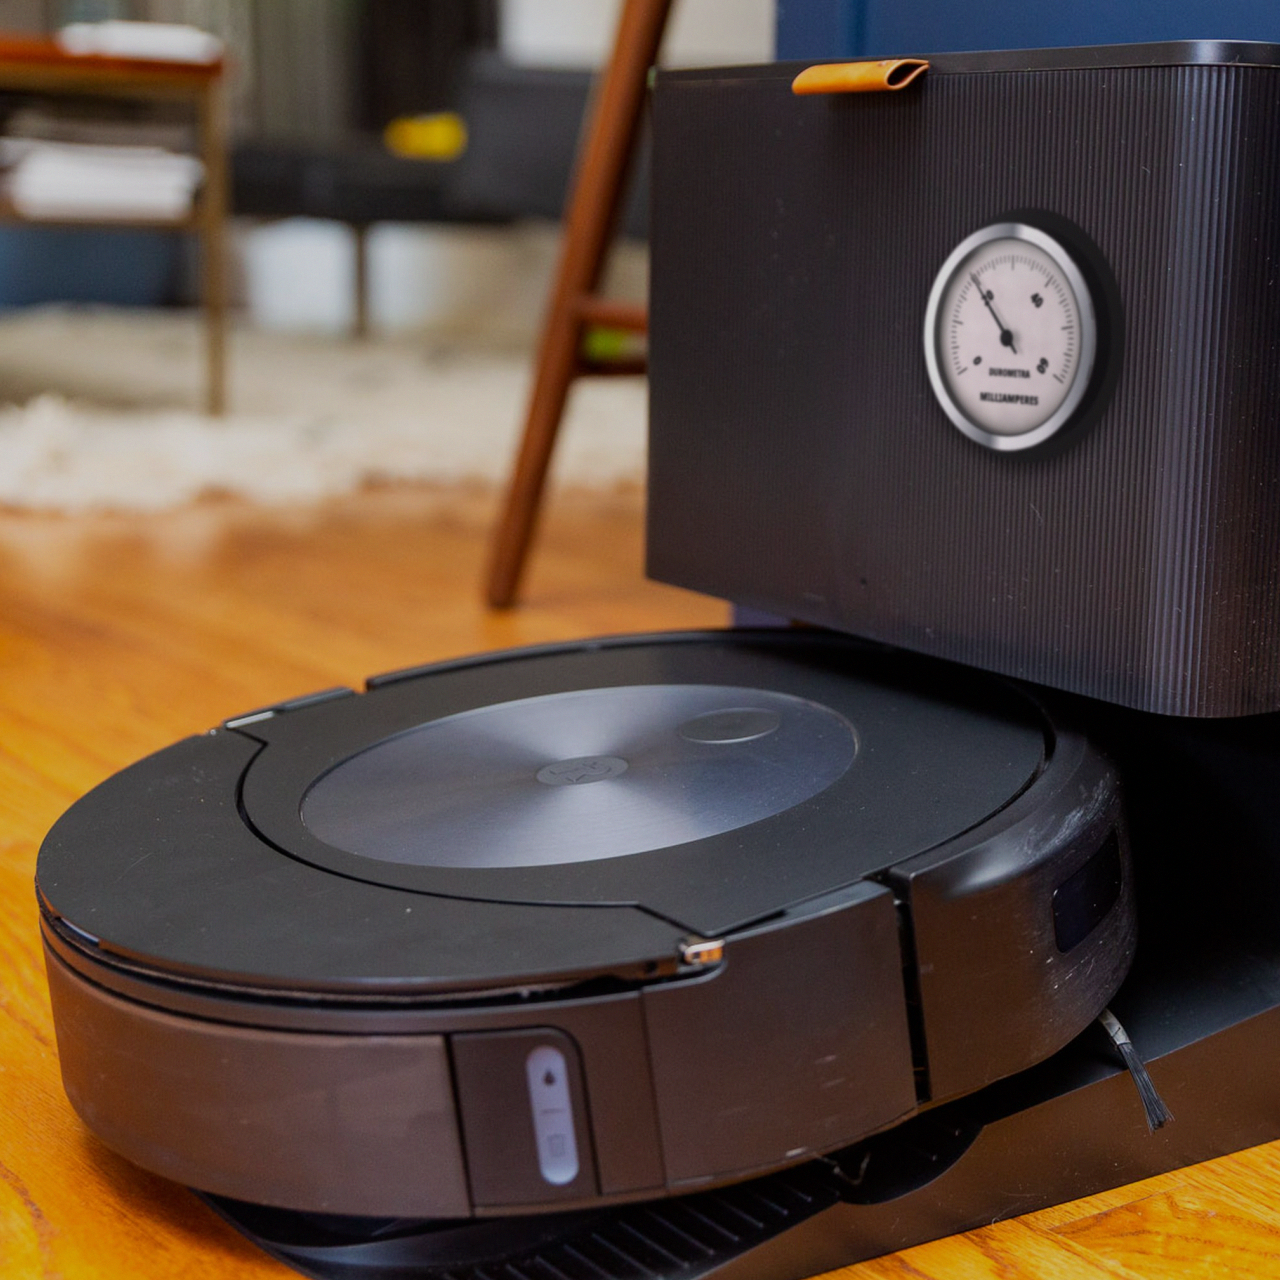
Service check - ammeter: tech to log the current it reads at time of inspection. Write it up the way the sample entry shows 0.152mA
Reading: 20mA
